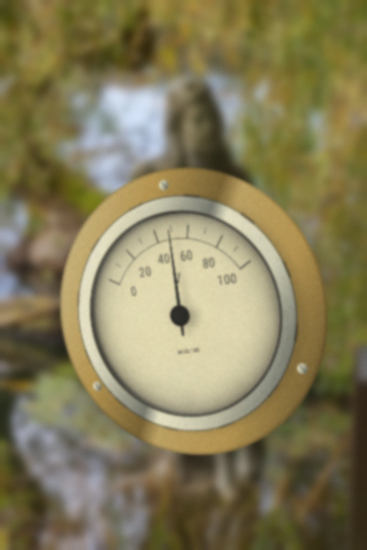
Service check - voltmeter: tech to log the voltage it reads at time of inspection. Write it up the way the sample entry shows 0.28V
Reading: 50V
